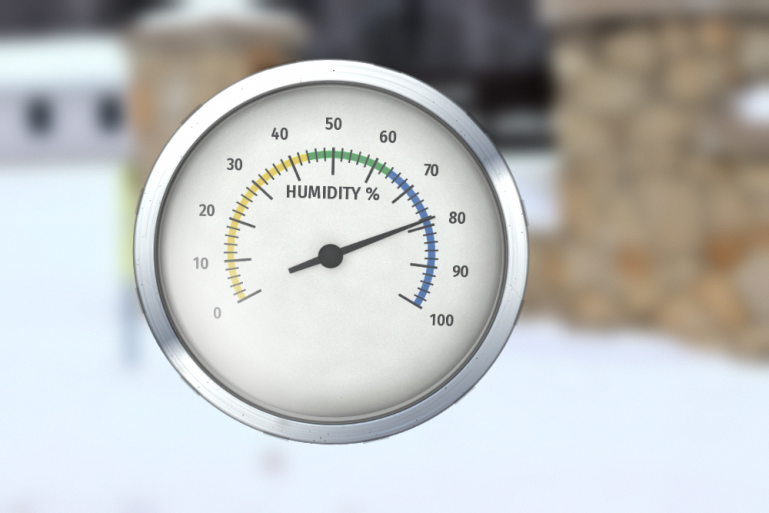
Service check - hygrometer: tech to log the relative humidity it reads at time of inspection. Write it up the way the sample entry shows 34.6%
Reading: 78%
